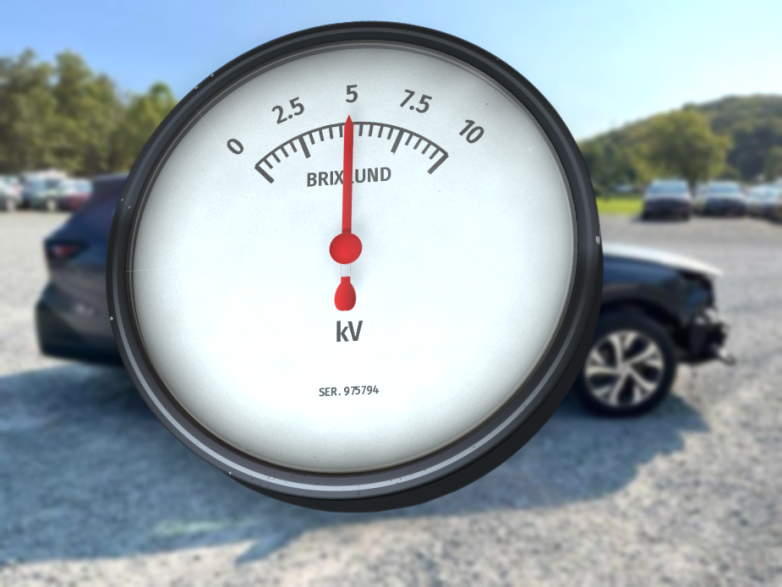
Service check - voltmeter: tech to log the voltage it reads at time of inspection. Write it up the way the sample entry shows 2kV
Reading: 5kV
